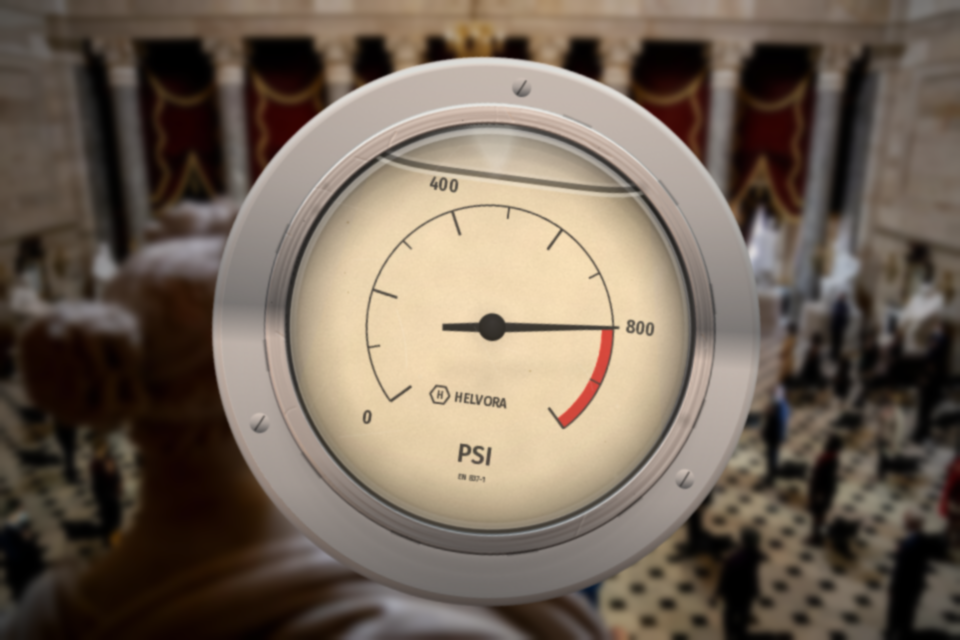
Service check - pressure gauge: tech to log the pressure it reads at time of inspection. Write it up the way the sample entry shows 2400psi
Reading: 800psi
